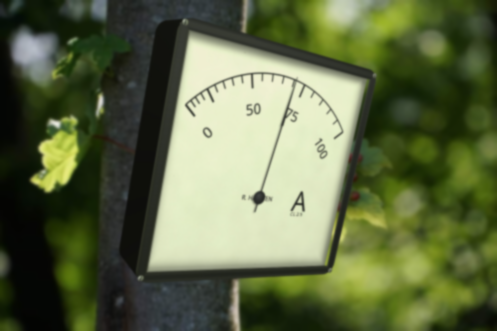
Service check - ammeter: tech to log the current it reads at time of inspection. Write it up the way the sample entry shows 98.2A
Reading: 70A
